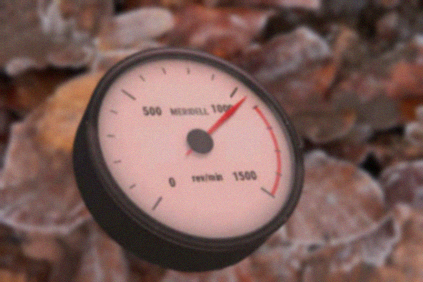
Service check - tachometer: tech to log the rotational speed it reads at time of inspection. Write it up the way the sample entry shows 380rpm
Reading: 1050rpm
